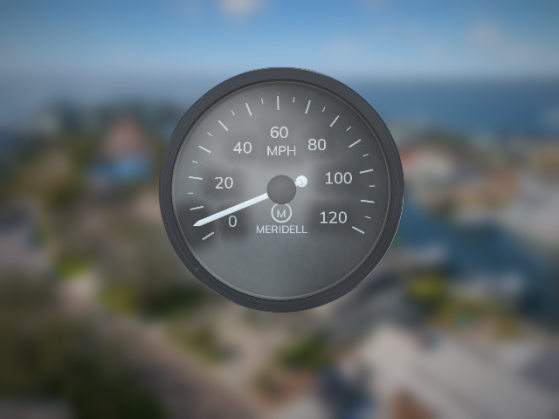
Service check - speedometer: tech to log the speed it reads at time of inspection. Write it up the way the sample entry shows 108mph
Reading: 5mph
